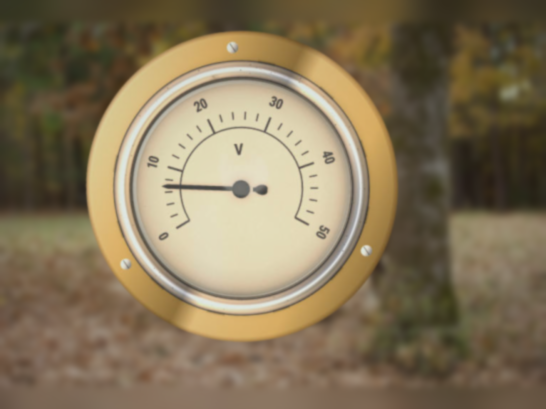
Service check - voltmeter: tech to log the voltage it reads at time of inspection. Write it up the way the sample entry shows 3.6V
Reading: 7V
